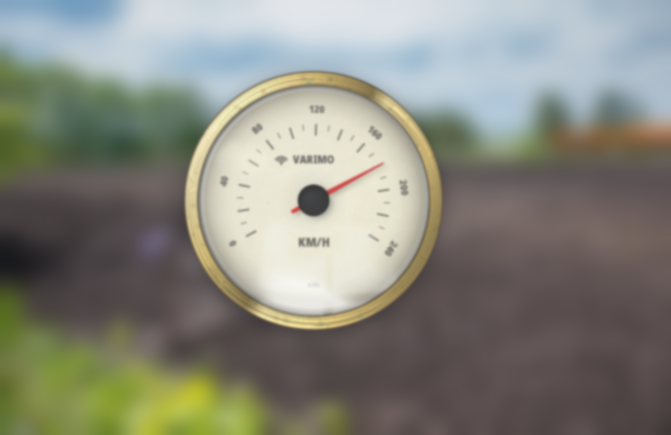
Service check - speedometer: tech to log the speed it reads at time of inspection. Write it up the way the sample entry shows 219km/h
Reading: 180km/h
